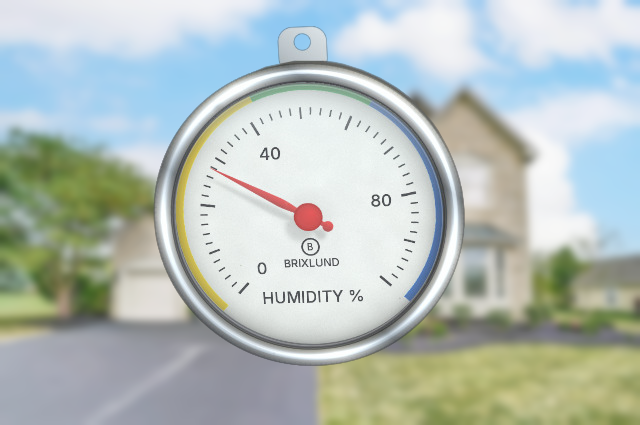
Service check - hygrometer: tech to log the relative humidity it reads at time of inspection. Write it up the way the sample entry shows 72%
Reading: 28%
